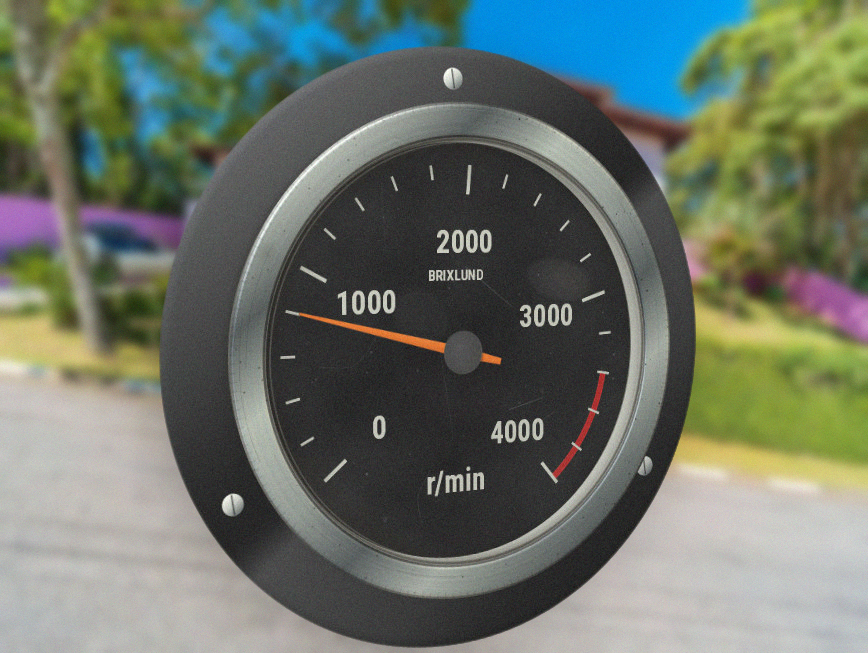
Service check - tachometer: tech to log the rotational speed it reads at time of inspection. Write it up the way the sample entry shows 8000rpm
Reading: 800rpm
